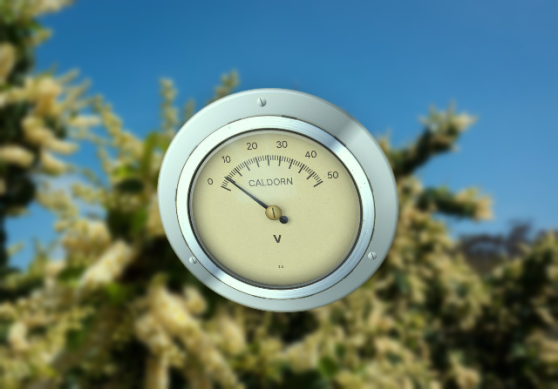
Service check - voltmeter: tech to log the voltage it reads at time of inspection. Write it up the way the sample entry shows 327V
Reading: 5V
